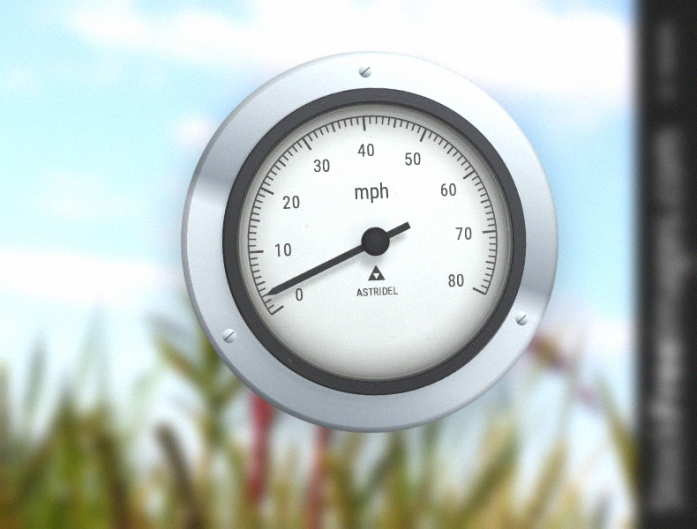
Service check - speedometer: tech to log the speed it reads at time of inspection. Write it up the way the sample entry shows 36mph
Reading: 3mph
